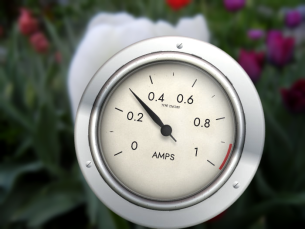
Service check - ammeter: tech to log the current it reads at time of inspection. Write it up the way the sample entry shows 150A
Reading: 0.3A
